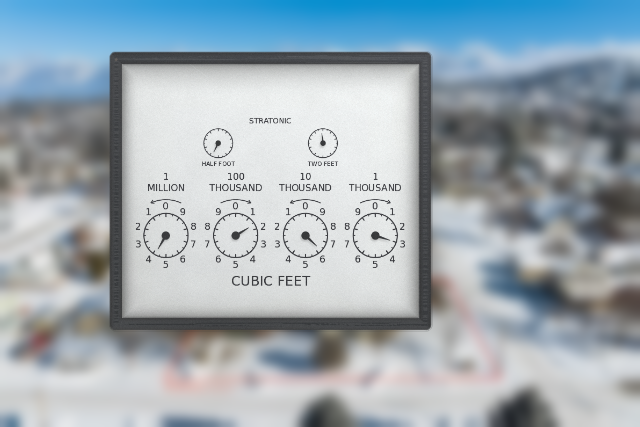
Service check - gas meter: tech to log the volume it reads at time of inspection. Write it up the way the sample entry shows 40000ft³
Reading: 416300ft³
